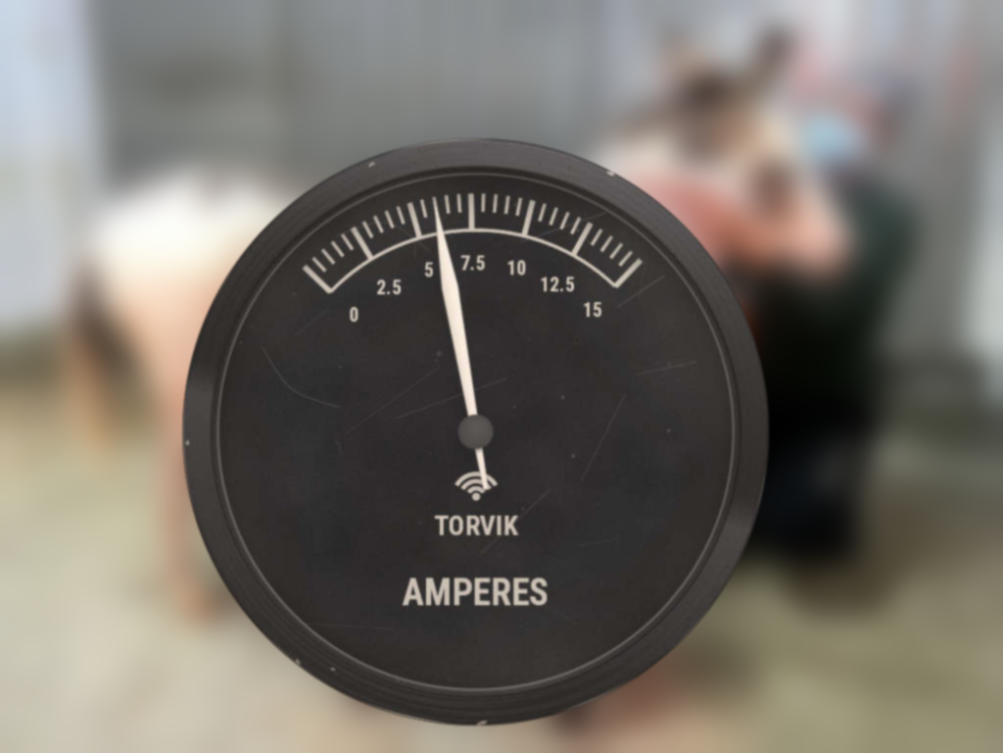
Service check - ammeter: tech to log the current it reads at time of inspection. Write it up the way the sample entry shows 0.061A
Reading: 6A
